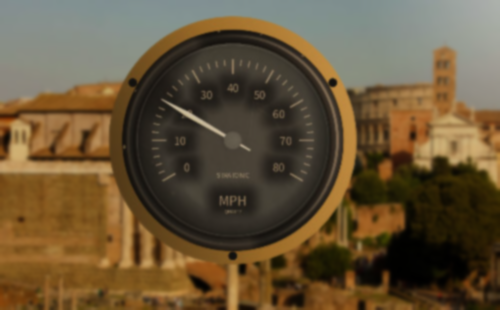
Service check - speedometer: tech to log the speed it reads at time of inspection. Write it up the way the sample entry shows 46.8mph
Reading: 20mph
